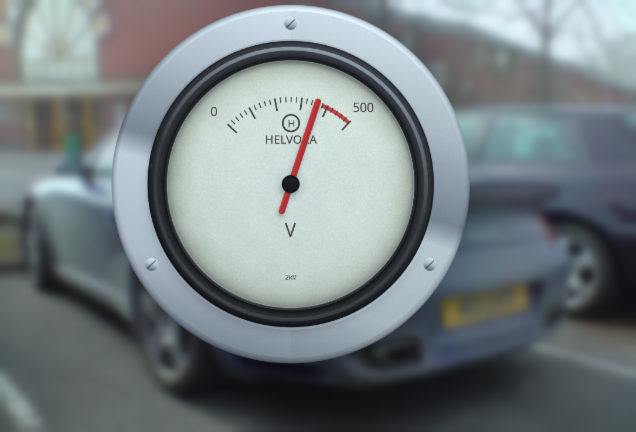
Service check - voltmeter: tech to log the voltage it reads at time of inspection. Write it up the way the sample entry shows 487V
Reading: 360V
